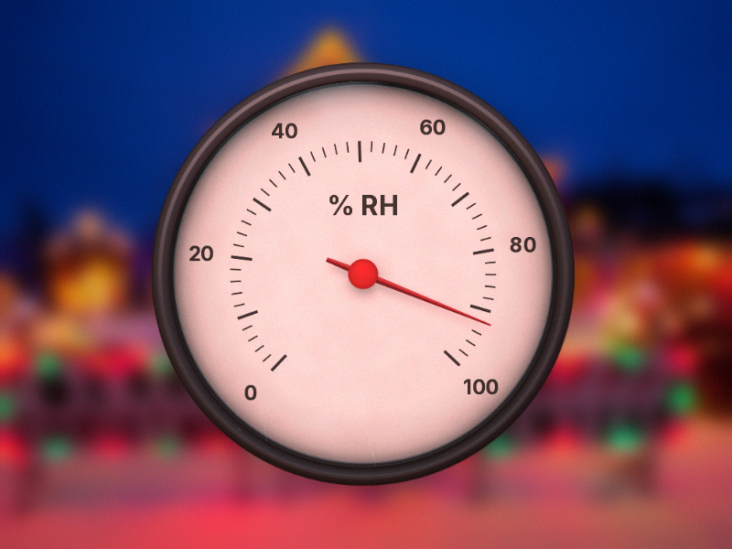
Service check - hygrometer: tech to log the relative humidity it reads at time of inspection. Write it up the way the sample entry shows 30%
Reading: 92%
